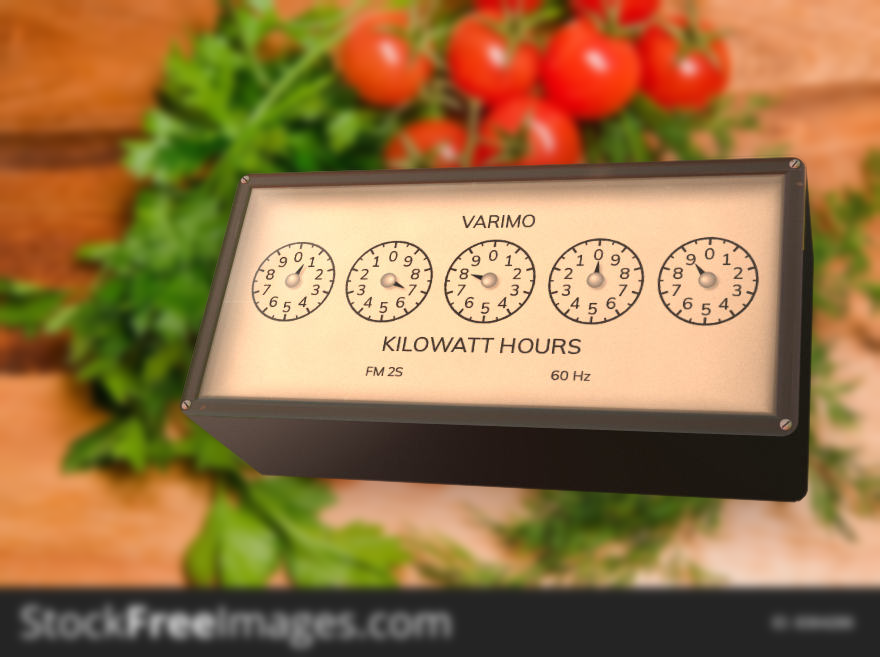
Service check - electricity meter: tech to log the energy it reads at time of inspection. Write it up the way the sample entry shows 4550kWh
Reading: 6799kWh
